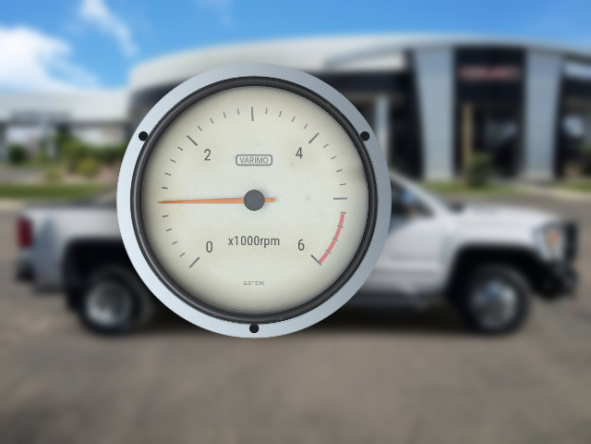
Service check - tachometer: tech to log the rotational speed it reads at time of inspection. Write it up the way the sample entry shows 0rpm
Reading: 1000rpm
